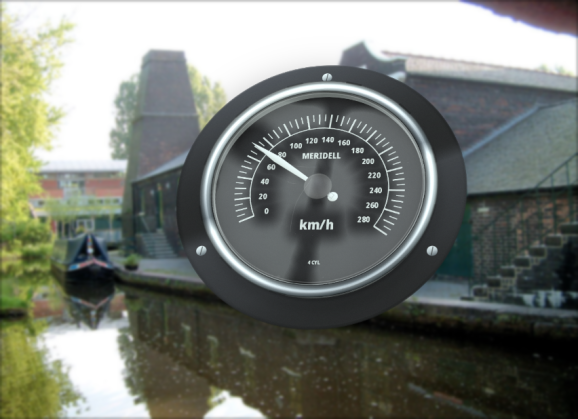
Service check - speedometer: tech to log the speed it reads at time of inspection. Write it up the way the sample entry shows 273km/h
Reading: 70km/h
